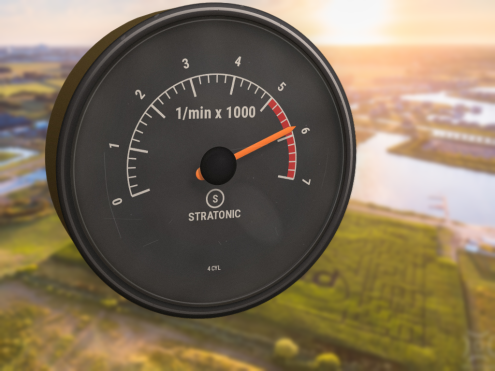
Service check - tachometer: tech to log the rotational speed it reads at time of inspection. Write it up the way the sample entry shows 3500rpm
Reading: 5800rpm
